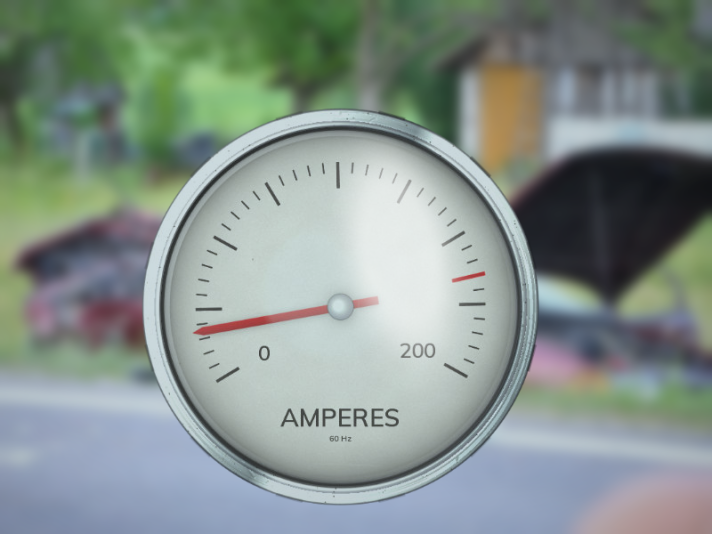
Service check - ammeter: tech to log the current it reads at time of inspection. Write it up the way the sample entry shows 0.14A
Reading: 17.5A
